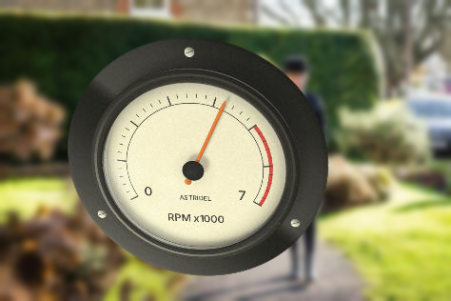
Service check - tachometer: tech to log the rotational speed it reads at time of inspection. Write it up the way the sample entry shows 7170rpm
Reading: 4200rpm
